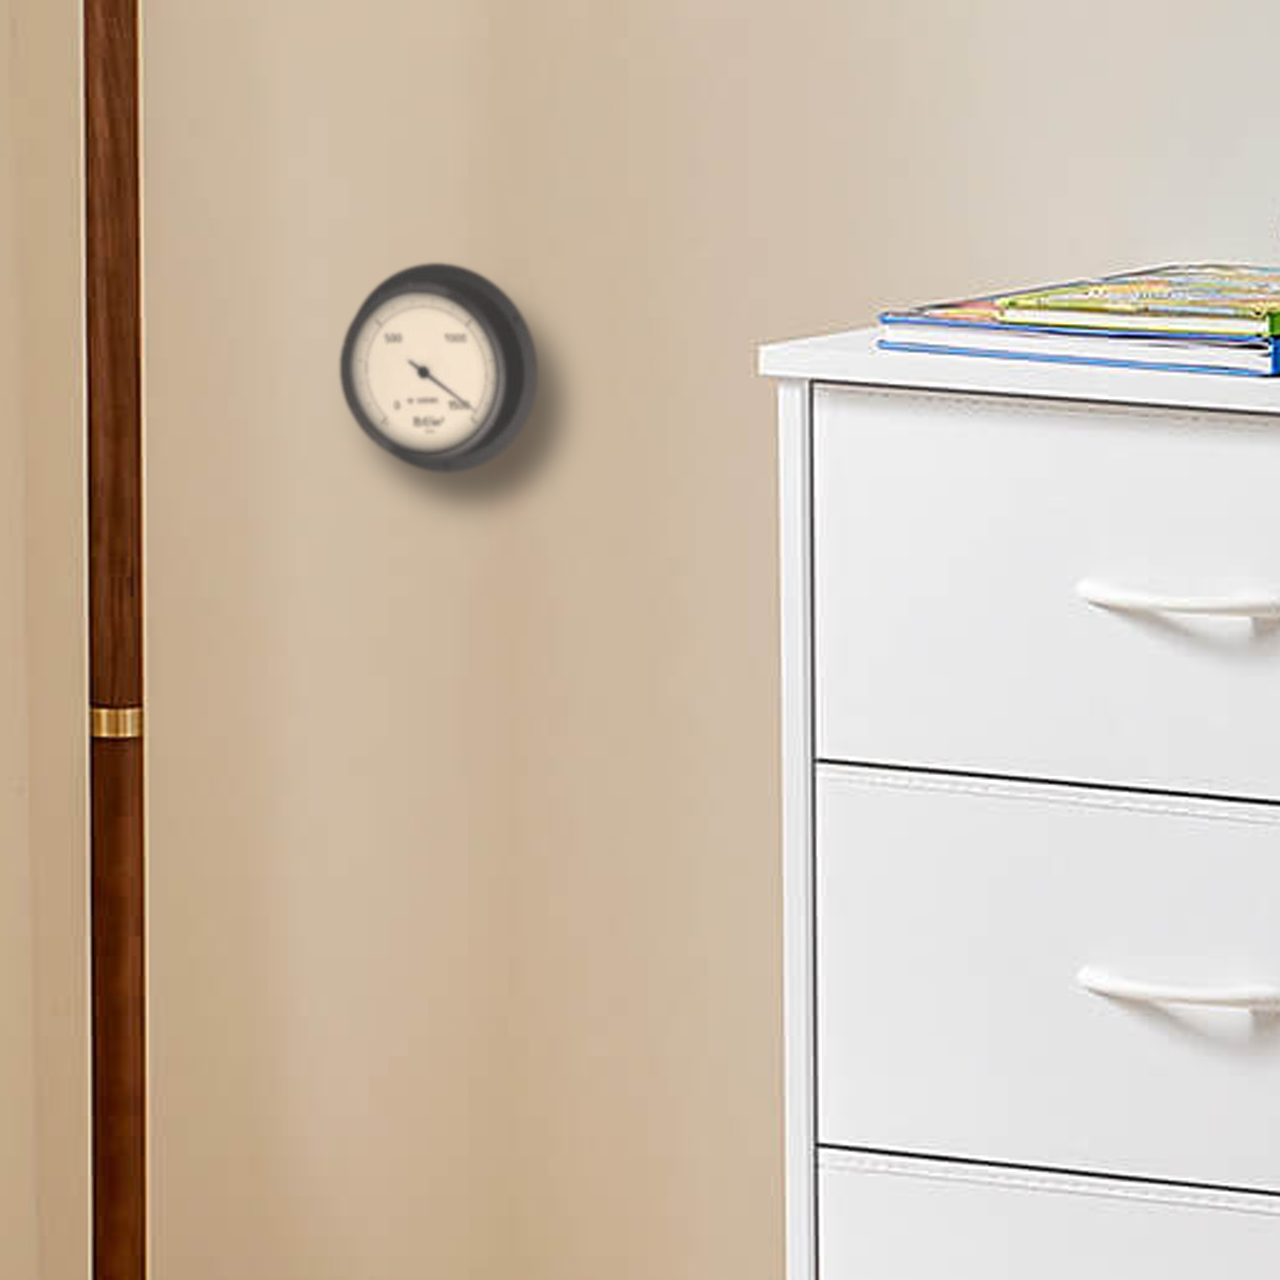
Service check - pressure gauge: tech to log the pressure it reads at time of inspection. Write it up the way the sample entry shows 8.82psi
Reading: 1450psi
